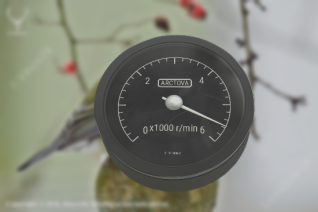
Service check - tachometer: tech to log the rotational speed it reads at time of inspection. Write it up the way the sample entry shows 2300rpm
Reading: 5600rpm
